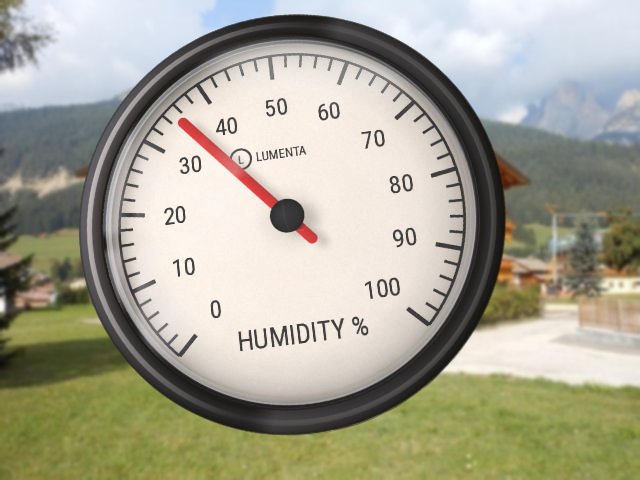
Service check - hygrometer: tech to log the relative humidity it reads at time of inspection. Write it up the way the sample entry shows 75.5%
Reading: 35%
